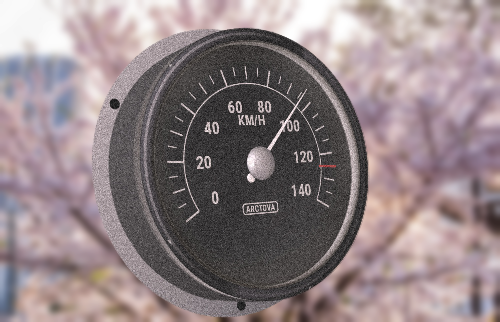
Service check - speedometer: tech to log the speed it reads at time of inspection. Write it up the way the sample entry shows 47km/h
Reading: 95km/h
